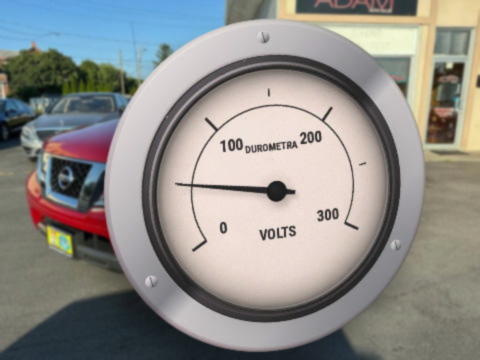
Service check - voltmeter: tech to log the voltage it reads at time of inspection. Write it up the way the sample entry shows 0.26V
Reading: 50V
